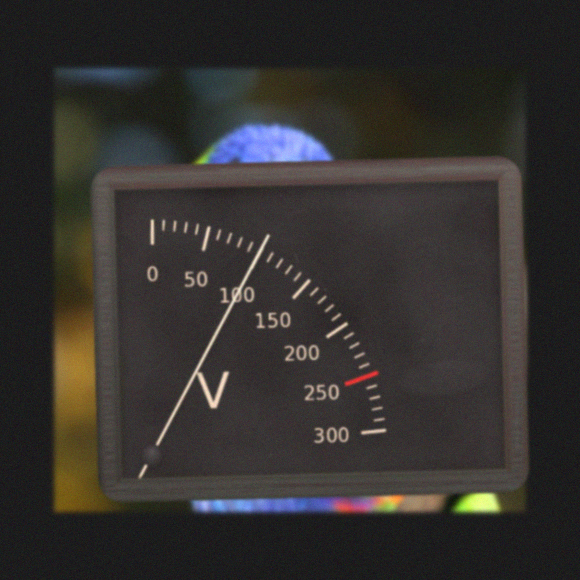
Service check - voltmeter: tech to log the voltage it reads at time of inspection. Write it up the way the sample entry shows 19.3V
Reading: 100V
